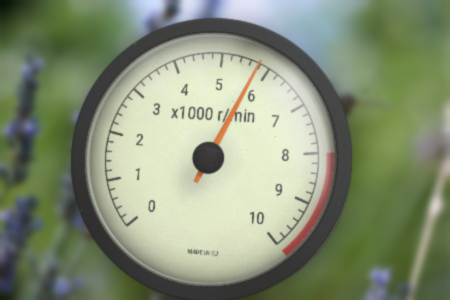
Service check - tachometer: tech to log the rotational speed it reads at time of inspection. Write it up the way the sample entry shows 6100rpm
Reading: 5800rpm
